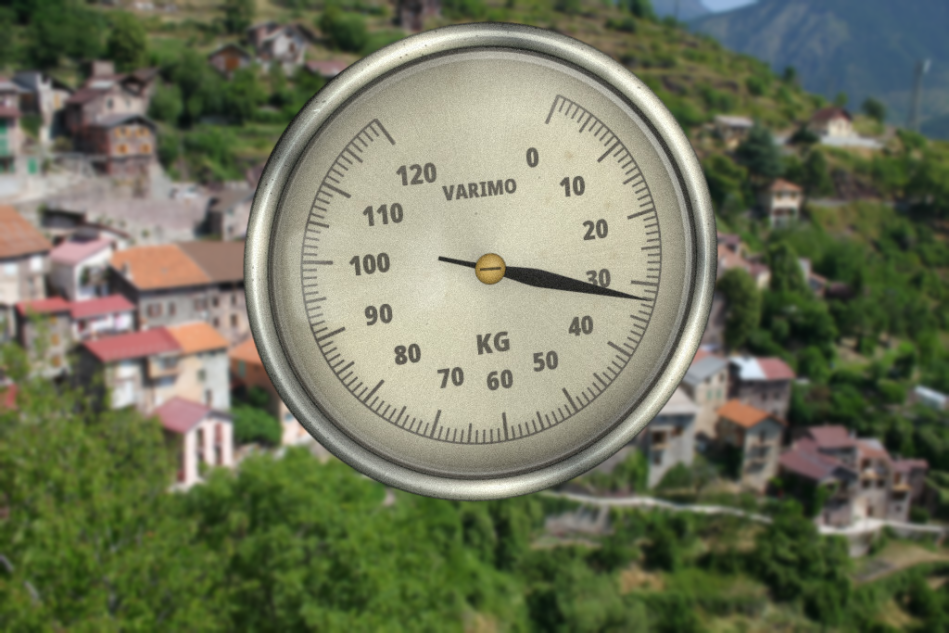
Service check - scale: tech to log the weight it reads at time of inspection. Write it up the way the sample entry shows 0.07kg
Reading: 32kg
